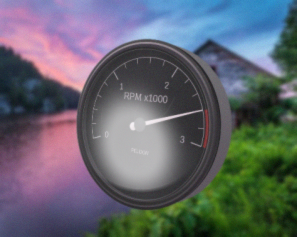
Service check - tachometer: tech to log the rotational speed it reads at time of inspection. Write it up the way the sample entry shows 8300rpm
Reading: 2600rpm
